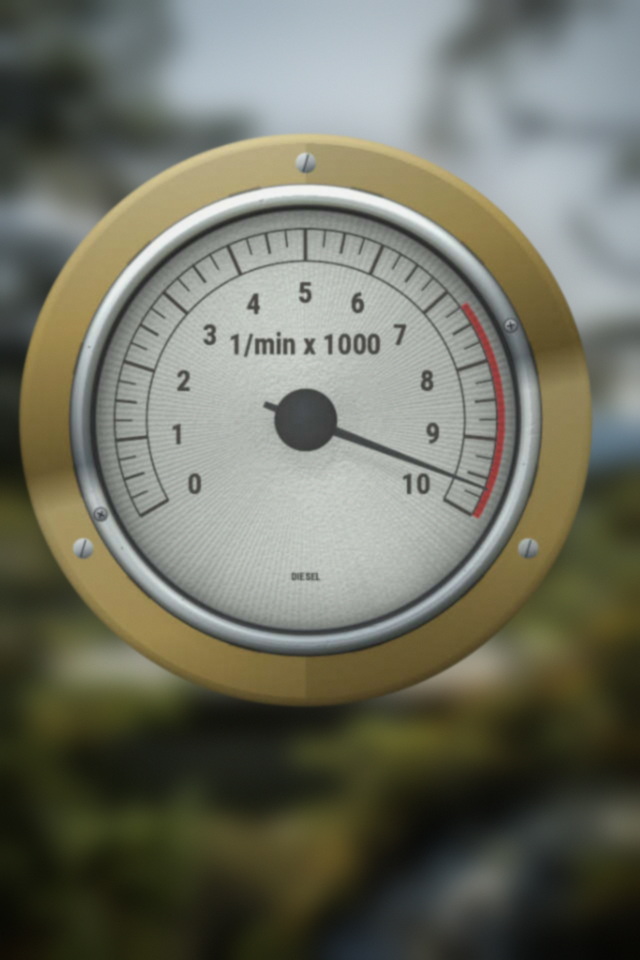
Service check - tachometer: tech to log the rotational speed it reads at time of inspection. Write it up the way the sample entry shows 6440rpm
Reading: 9625rpm
